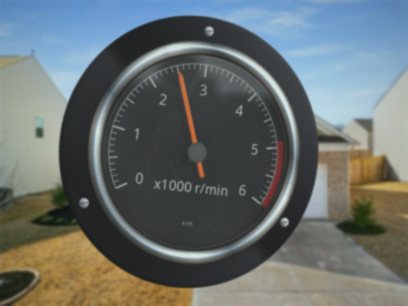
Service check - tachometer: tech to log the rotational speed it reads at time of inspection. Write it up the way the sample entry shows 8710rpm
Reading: 2500rpm
